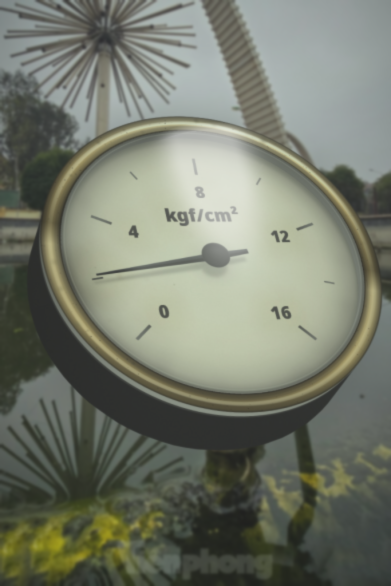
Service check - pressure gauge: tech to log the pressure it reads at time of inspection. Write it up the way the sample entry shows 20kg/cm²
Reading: 2kg/cm²
